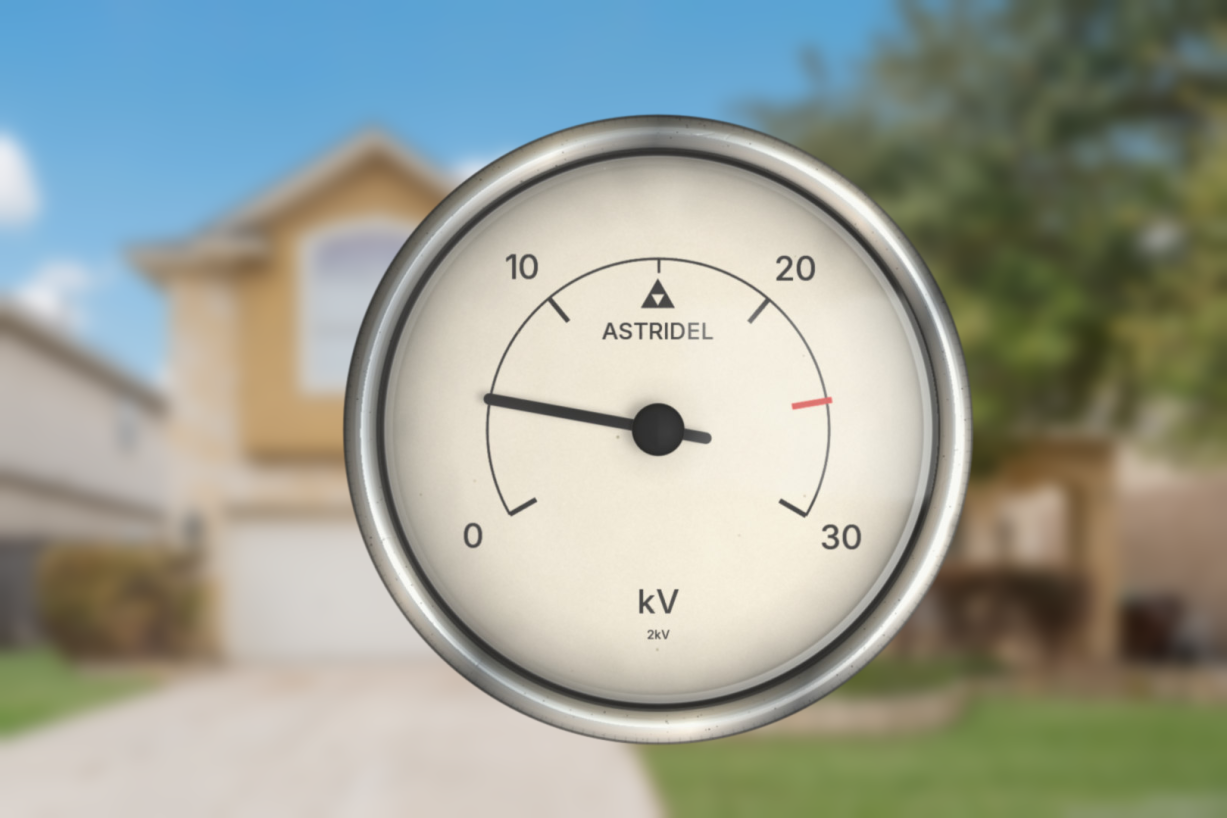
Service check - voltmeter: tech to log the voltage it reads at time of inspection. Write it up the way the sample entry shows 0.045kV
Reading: 5kV
